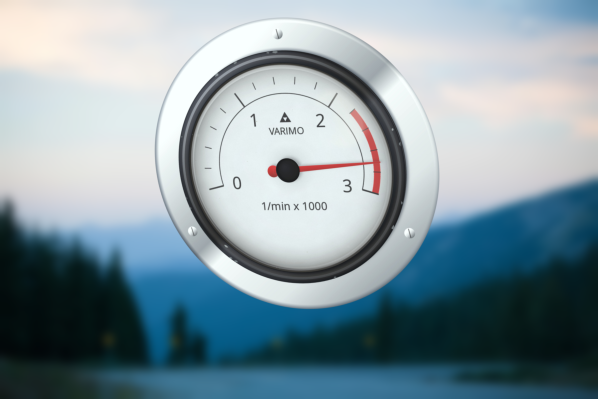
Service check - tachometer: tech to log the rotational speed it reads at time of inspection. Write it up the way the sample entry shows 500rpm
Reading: 2700rpm
